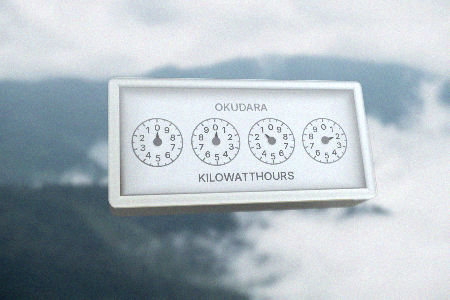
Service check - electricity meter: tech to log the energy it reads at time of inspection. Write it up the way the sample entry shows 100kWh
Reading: 12kWh
